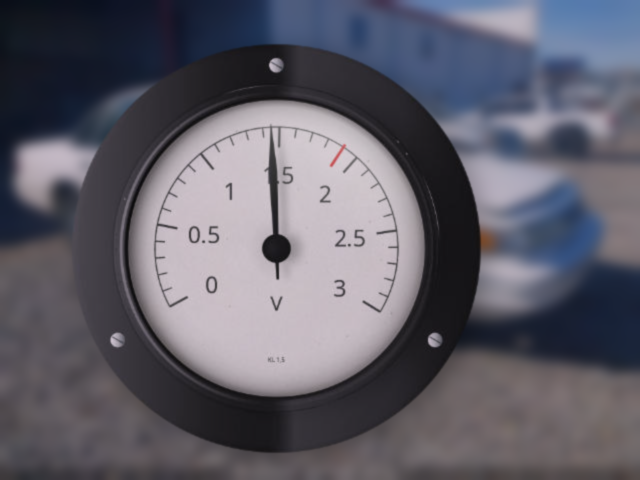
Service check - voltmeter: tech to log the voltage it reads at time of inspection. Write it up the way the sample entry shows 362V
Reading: 1.45V
